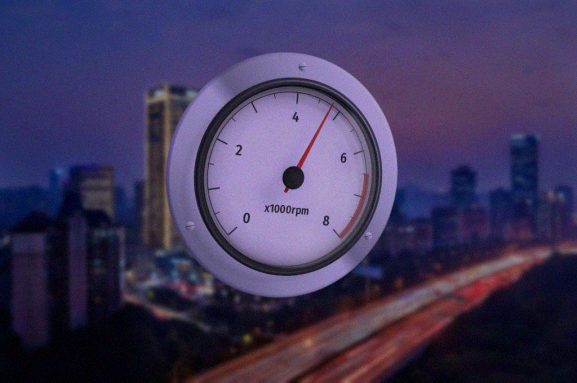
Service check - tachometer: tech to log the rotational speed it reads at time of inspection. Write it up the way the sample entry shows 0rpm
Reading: 4750rpm
